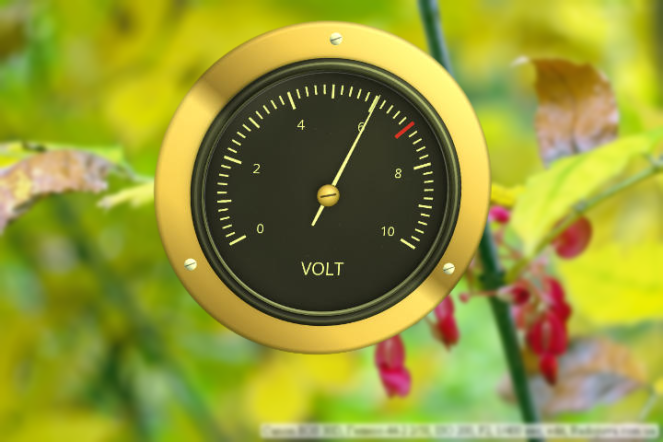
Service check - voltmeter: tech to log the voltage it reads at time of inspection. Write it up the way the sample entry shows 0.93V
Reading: 6V
